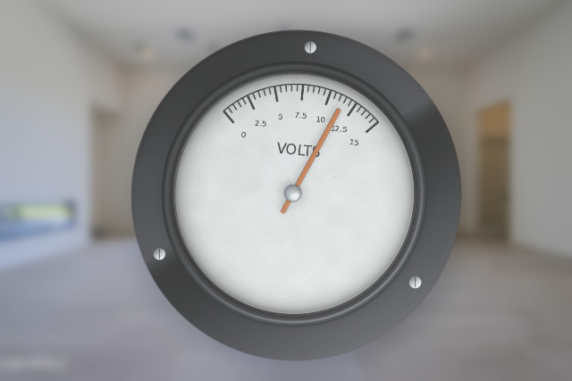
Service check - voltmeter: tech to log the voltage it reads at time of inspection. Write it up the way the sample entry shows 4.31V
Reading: 11.5V
